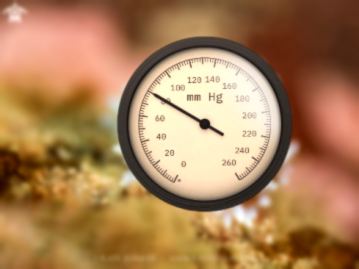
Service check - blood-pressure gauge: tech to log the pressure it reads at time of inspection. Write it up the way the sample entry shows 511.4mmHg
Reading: 80mmHg
